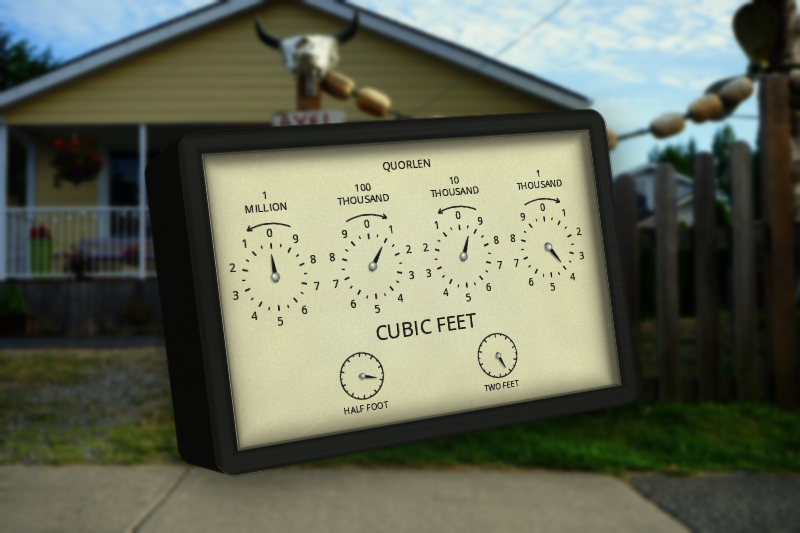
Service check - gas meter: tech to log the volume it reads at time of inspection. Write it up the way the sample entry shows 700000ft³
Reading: 9400ft³
